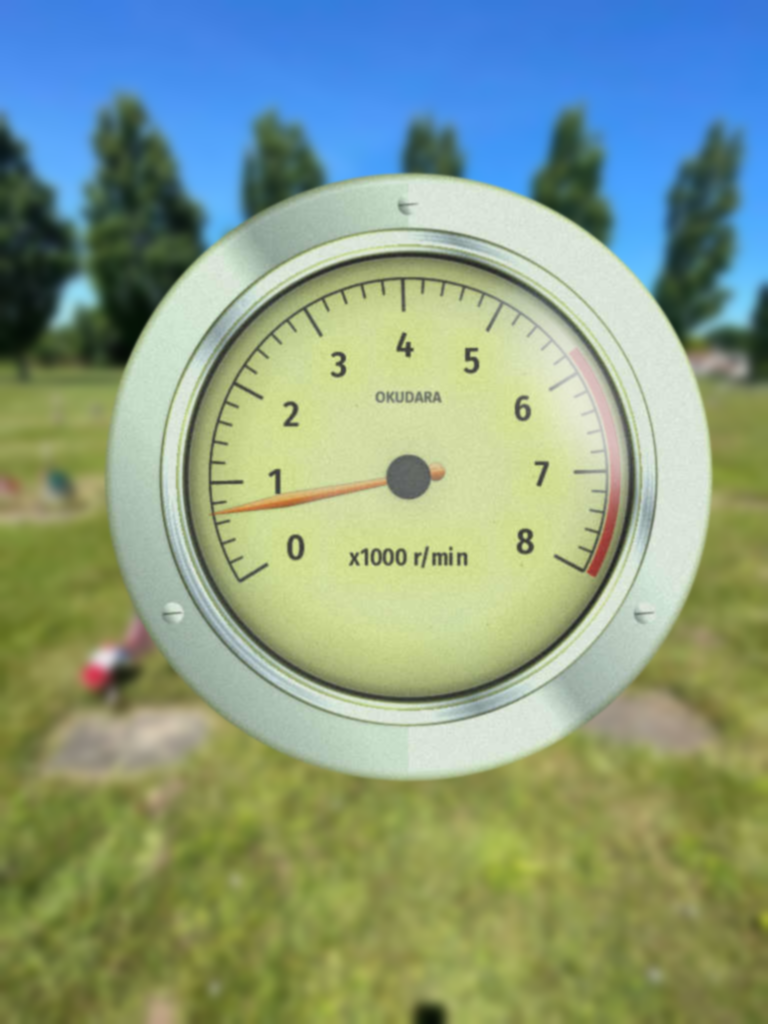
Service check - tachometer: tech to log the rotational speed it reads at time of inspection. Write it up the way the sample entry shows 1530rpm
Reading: 700rpm
